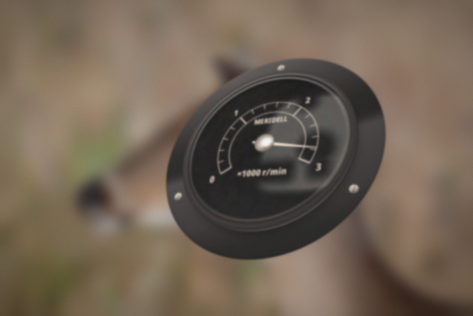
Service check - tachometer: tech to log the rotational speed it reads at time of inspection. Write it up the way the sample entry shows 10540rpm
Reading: 2800rpm
